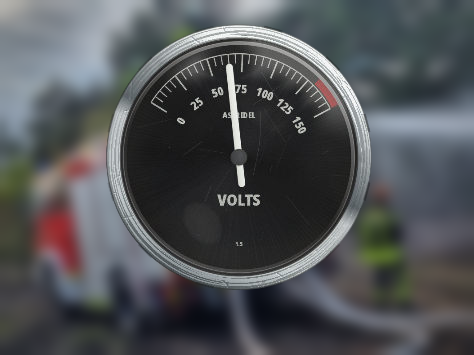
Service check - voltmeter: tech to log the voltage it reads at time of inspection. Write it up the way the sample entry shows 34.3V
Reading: 65V
